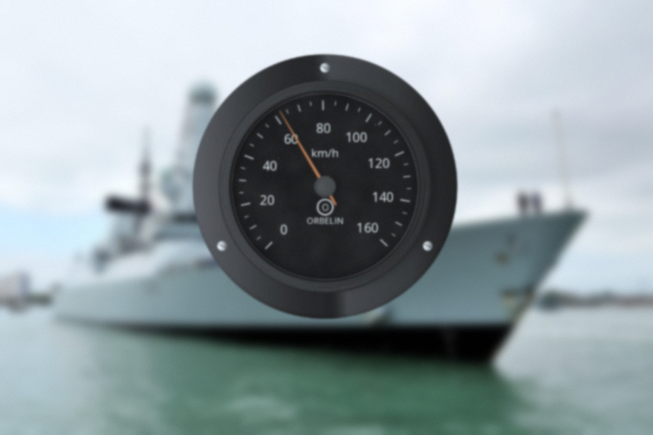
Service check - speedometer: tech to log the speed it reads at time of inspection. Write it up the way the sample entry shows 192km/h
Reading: 62.5km/h
